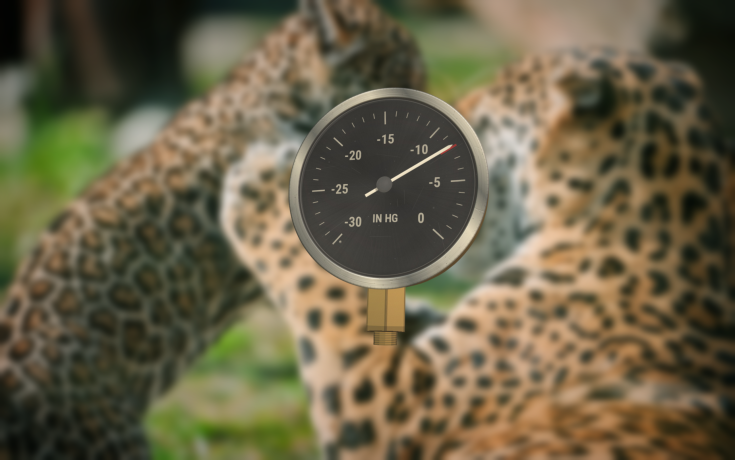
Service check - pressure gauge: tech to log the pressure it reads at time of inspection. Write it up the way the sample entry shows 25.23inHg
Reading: -8inHg
